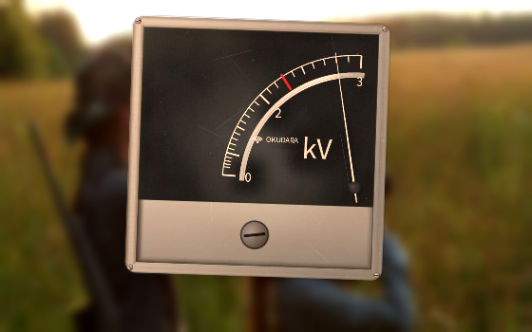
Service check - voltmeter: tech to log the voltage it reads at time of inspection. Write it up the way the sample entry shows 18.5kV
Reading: 2.8kV
